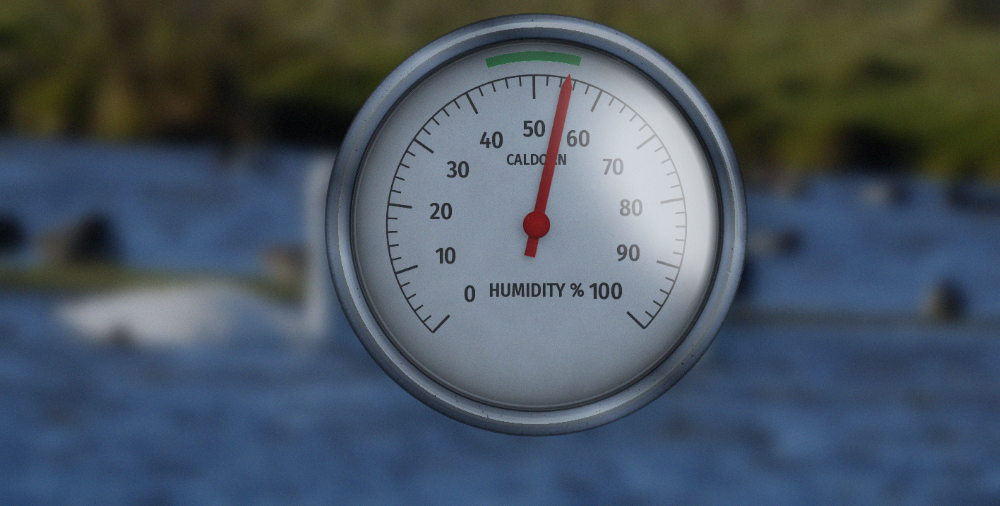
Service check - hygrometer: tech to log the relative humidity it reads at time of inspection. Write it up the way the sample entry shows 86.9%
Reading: 55%
